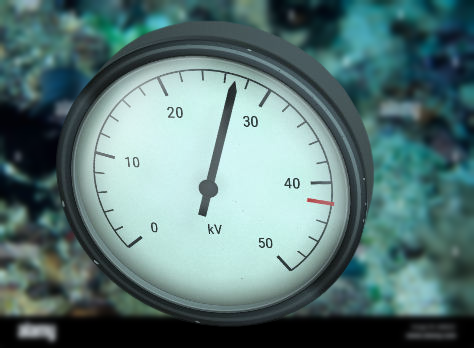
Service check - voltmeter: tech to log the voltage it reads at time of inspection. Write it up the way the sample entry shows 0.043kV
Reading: 27kV
